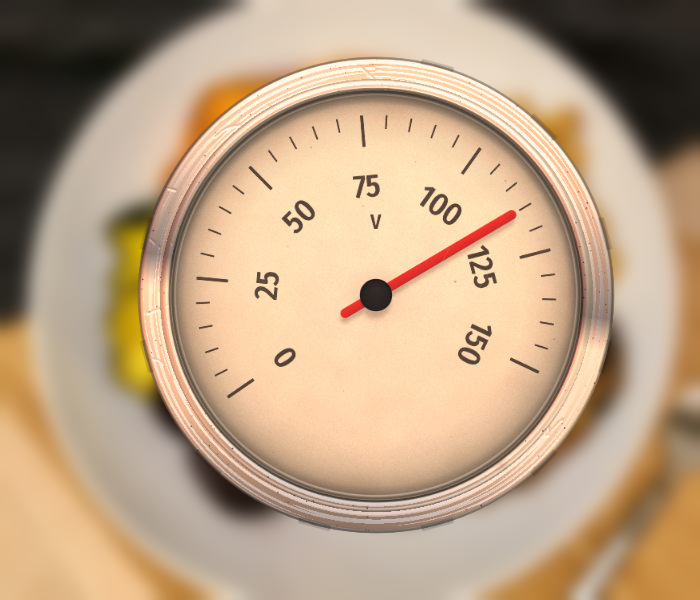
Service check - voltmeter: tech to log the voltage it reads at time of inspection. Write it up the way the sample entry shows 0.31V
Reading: 115V
